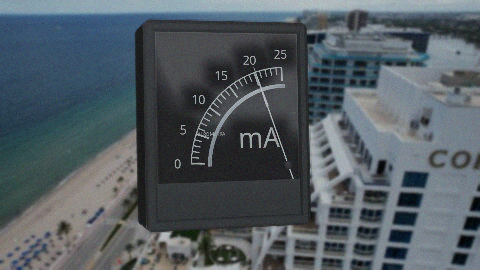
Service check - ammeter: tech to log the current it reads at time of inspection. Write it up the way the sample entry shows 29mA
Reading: 20mA
